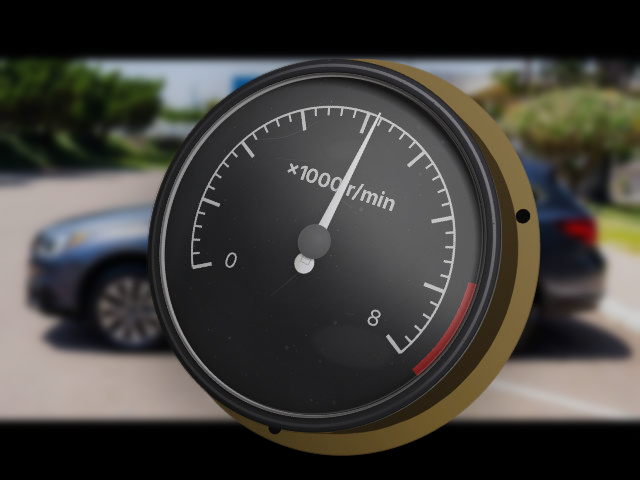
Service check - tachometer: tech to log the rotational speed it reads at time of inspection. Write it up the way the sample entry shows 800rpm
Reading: 4200rpm
